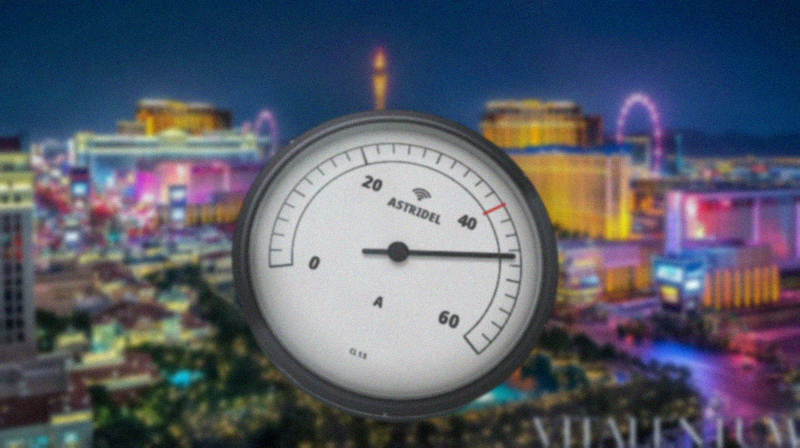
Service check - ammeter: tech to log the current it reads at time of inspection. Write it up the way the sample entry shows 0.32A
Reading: 47A
